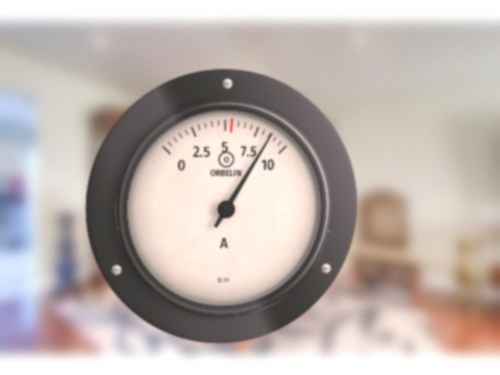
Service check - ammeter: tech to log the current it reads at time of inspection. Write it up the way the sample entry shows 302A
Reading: 8.5A
